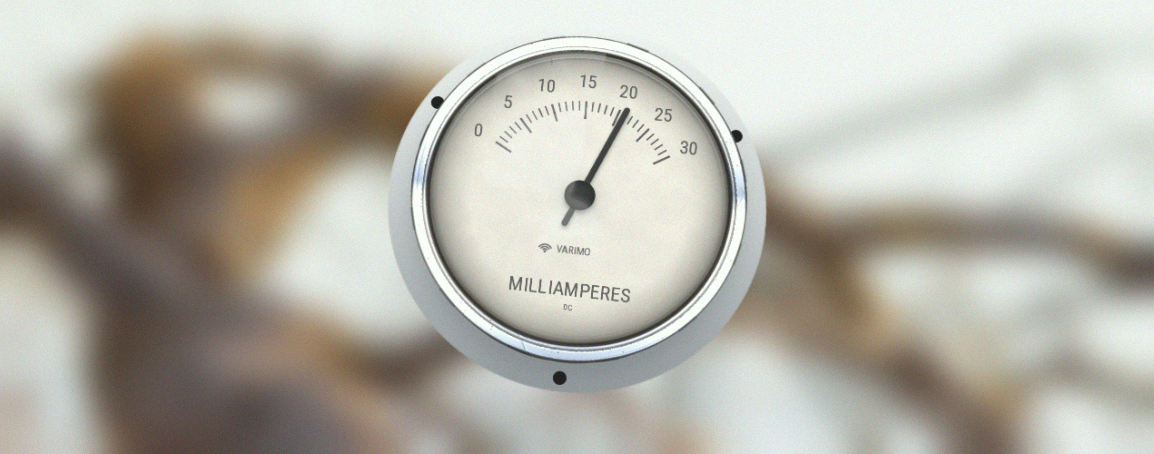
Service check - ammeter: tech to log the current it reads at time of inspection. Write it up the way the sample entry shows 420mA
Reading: 21mA
